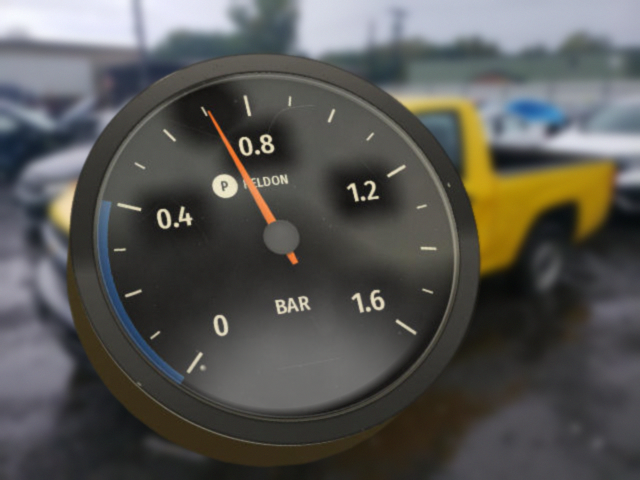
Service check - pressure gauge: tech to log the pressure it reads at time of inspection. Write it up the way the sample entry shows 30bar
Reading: 0.7bar
